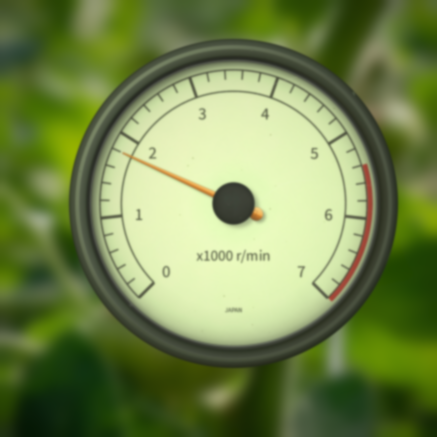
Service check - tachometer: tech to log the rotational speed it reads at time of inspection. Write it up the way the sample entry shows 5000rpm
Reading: 1800rpm
